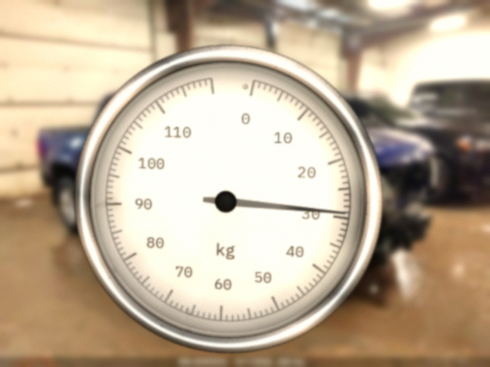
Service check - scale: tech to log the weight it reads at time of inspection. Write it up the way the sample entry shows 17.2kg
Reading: 29kg
